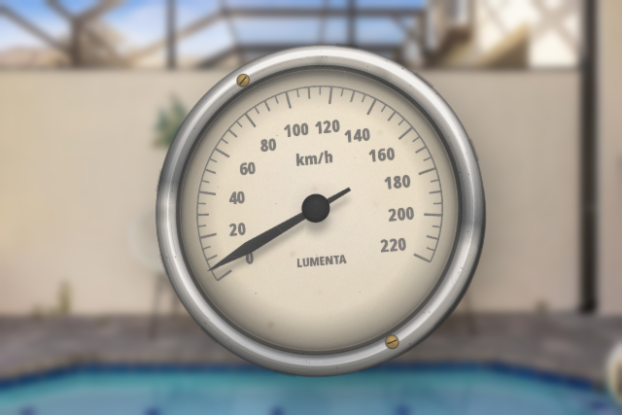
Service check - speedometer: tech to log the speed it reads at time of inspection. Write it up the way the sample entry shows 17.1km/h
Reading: 5km/h
